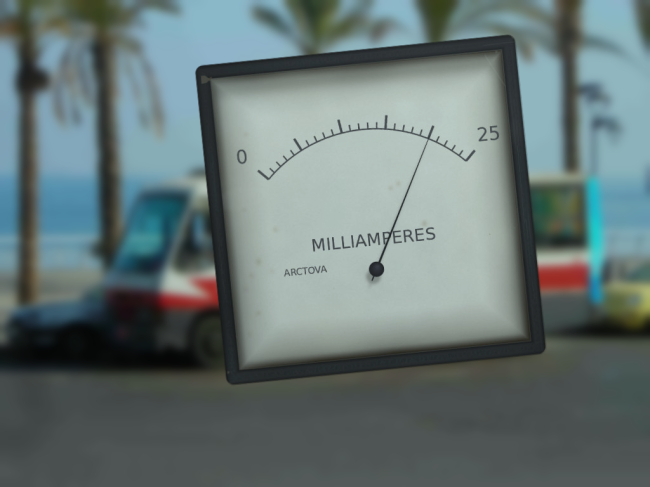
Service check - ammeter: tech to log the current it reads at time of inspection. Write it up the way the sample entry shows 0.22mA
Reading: 20mA
